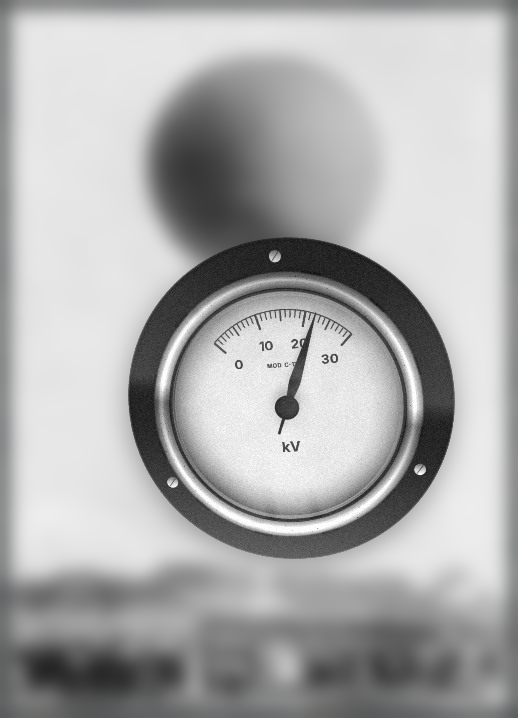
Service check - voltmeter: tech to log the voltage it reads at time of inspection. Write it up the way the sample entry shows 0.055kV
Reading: 22kV
